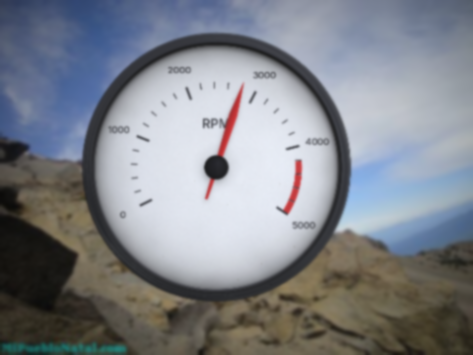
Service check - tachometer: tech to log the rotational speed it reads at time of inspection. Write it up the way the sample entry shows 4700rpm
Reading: 2800rpm
